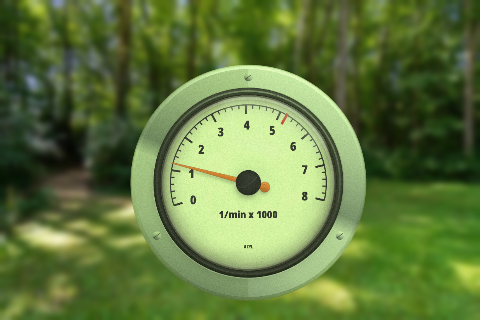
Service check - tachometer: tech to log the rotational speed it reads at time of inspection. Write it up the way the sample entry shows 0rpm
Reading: 1200rpm
